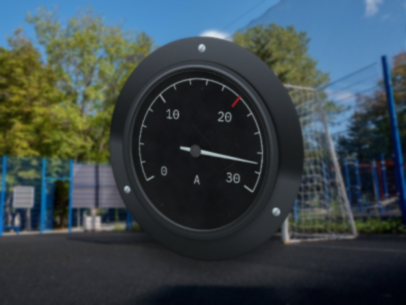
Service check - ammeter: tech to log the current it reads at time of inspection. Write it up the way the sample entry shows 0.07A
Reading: 27A
